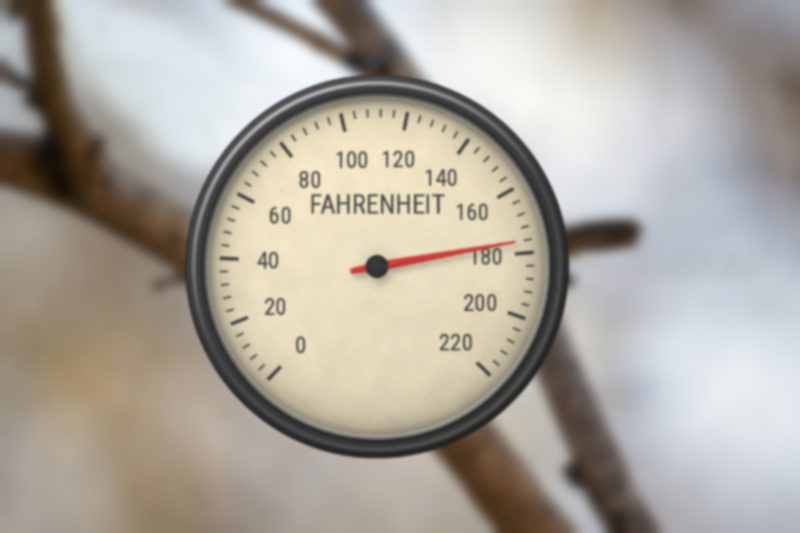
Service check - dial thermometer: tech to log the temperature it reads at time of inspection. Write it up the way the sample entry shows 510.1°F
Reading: 176°F
